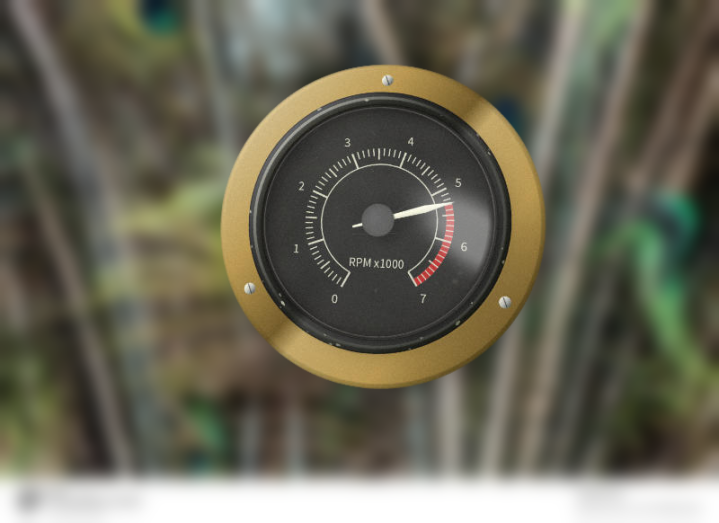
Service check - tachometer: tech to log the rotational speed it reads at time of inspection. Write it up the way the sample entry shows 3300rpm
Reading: 5300rpm
